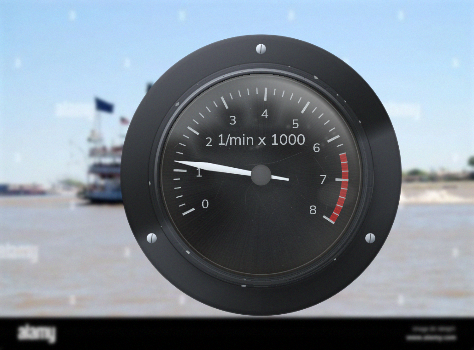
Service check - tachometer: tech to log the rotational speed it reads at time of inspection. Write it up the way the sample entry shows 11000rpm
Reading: 1200rpm
